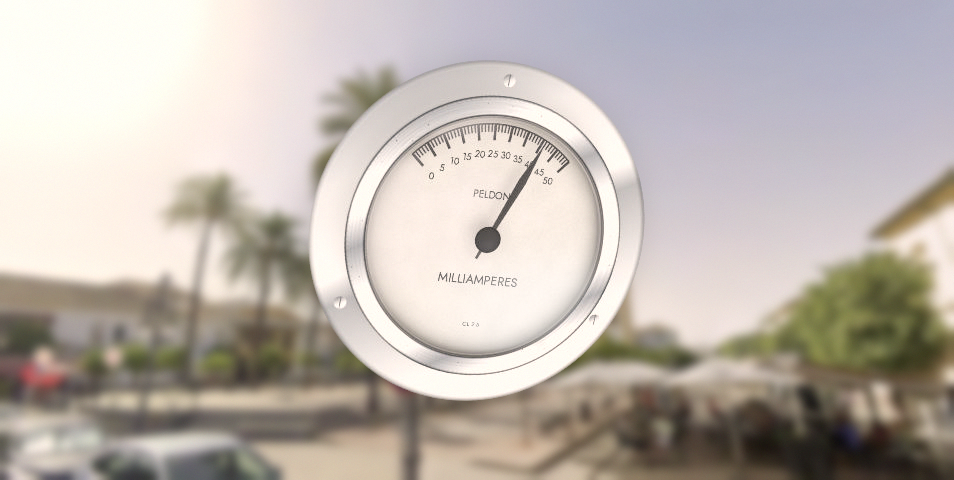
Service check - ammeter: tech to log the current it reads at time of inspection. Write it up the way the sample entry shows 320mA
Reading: 40mA
